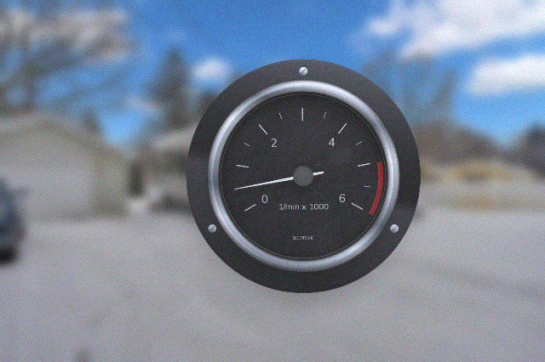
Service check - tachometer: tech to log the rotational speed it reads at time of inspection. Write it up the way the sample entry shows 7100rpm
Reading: 500rpm
